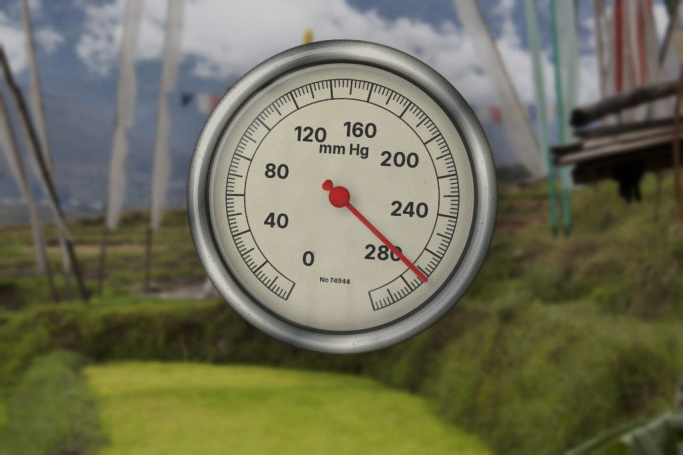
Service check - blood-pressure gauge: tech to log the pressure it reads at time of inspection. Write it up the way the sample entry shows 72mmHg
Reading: 272mmHg
